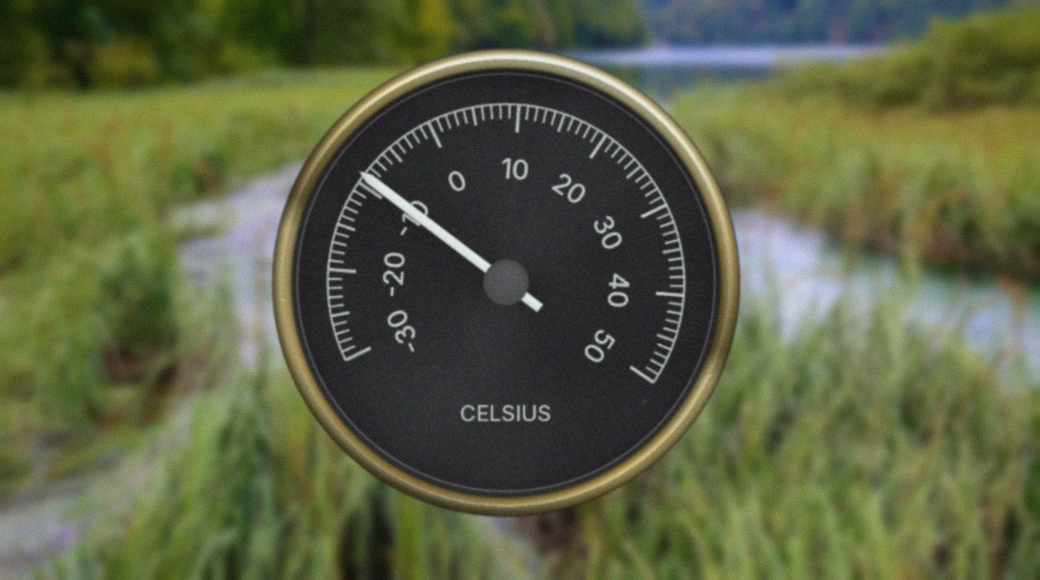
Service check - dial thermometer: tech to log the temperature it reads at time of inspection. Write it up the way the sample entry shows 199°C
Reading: -9°C
